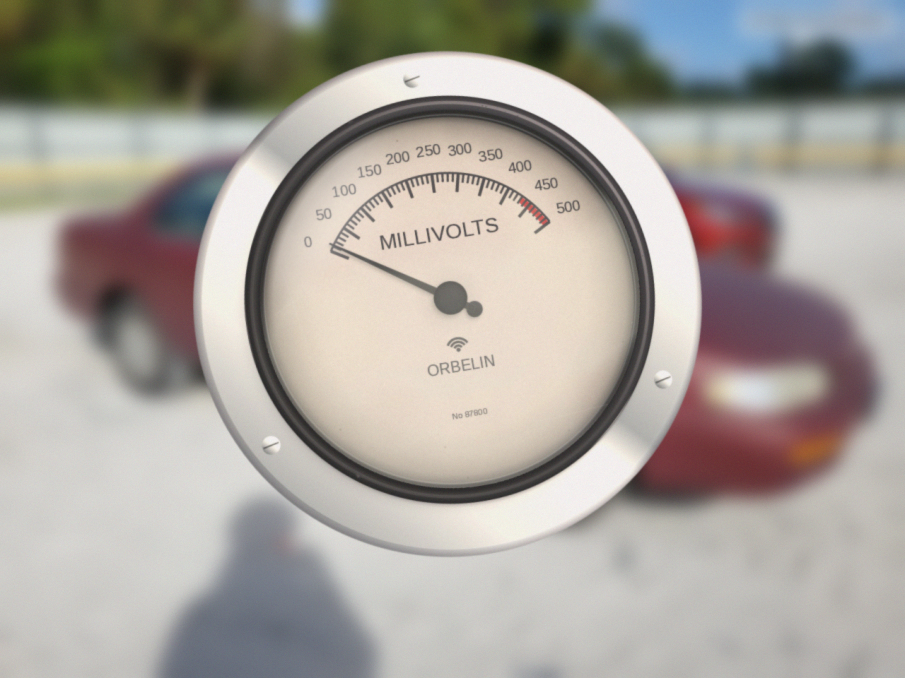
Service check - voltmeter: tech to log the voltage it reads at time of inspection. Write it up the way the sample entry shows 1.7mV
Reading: 10mV
